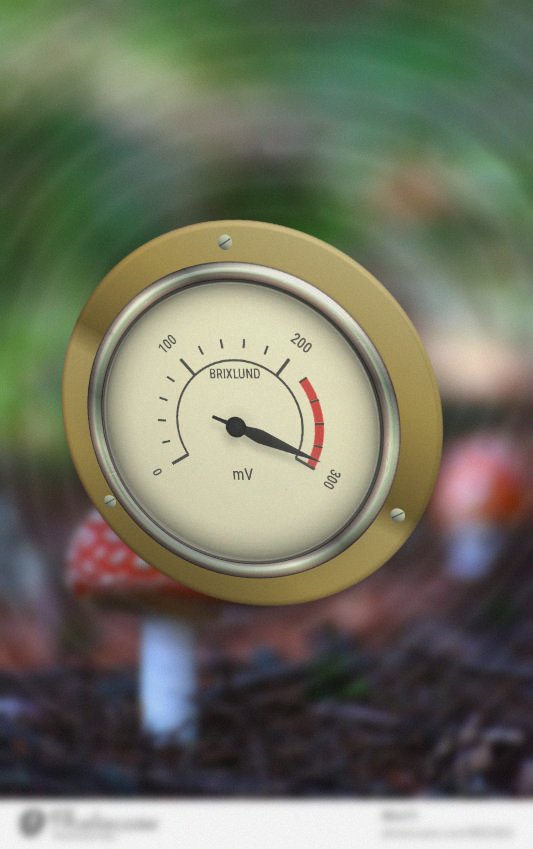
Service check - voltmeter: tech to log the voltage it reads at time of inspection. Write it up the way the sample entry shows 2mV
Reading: 290mV
